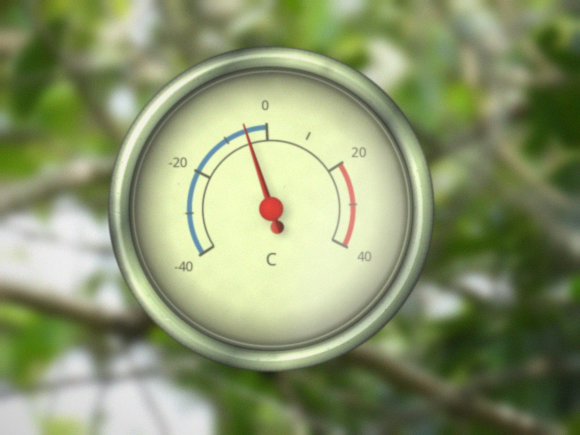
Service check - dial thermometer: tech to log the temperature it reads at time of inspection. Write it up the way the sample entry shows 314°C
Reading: -5°C
